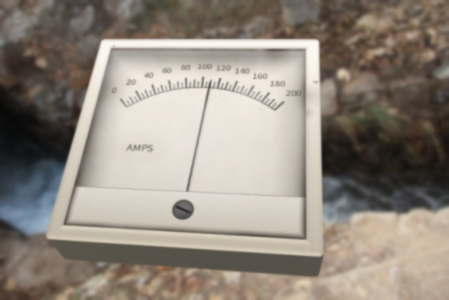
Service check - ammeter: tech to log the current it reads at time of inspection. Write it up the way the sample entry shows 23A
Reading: 110A
